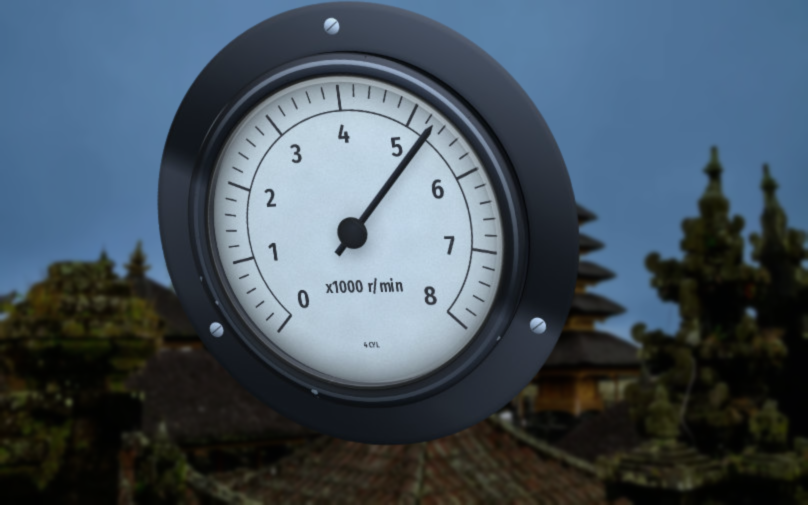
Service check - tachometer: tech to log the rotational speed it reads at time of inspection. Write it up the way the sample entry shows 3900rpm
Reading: 5300rpm
